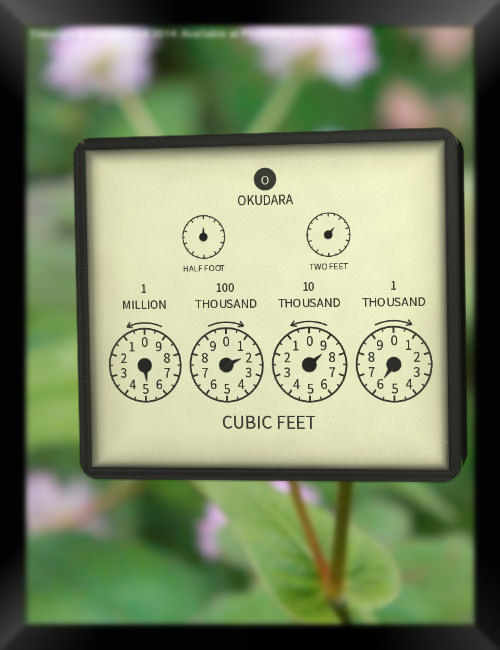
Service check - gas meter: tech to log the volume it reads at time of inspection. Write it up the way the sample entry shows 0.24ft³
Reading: 518600ft³
